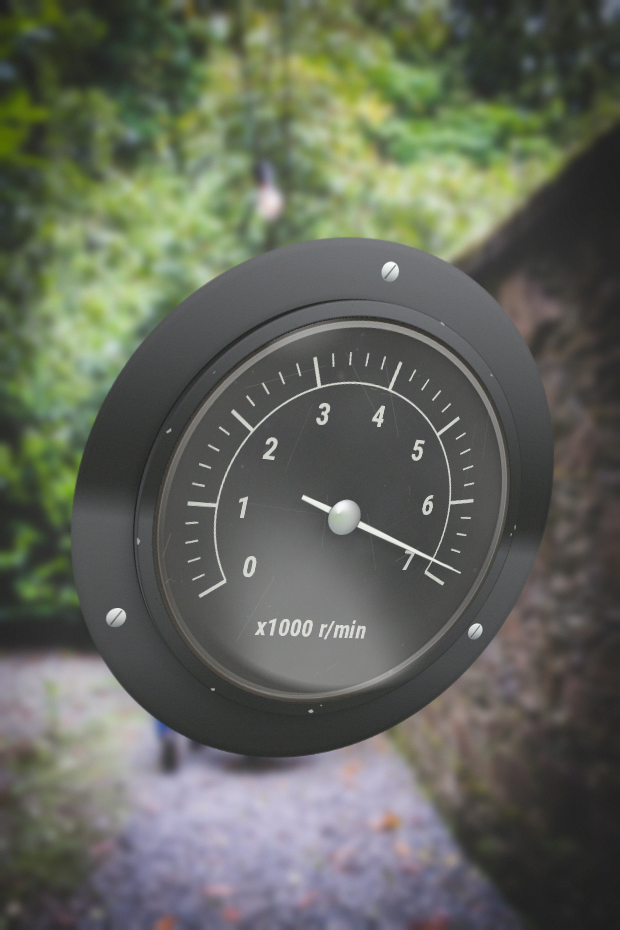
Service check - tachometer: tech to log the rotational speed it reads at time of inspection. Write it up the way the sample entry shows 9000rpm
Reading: 6800rpm
